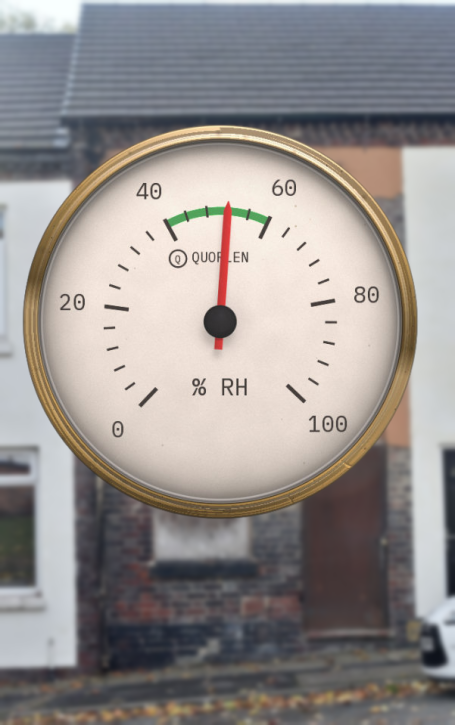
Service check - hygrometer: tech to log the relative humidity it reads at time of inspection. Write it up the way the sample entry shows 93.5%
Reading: 52%
